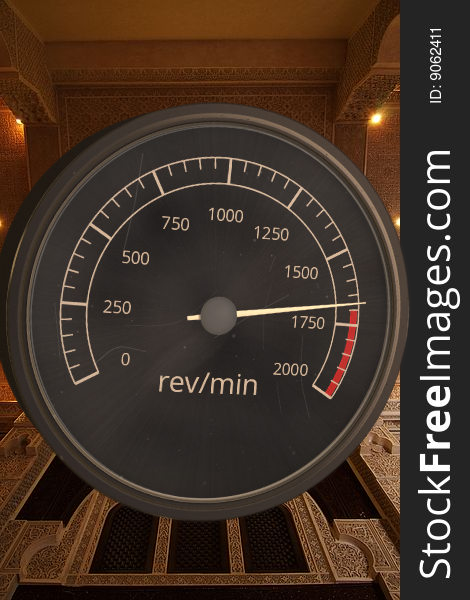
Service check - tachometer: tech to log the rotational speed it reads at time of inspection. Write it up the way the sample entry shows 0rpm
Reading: 1675rpm
